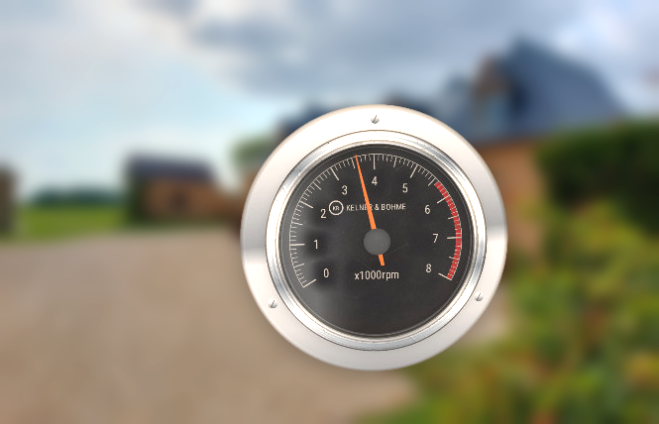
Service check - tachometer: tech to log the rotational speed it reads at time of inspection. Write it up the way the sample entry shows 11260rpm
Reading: 3600rpm
